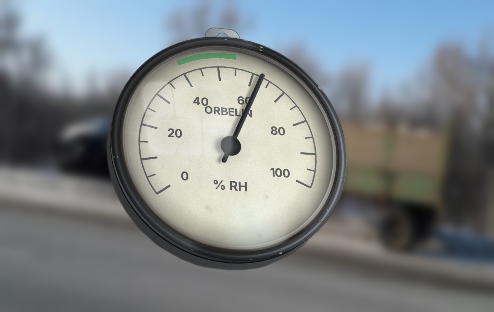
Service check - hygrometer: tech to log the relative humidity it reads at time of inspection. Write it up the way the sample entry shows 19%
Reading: 62.5%
